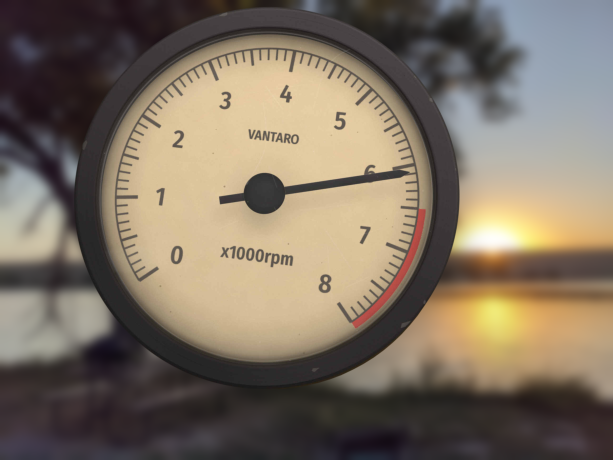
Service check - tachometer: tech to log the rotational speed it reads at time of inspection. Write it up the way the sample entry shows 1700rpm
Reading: 6100rpm
